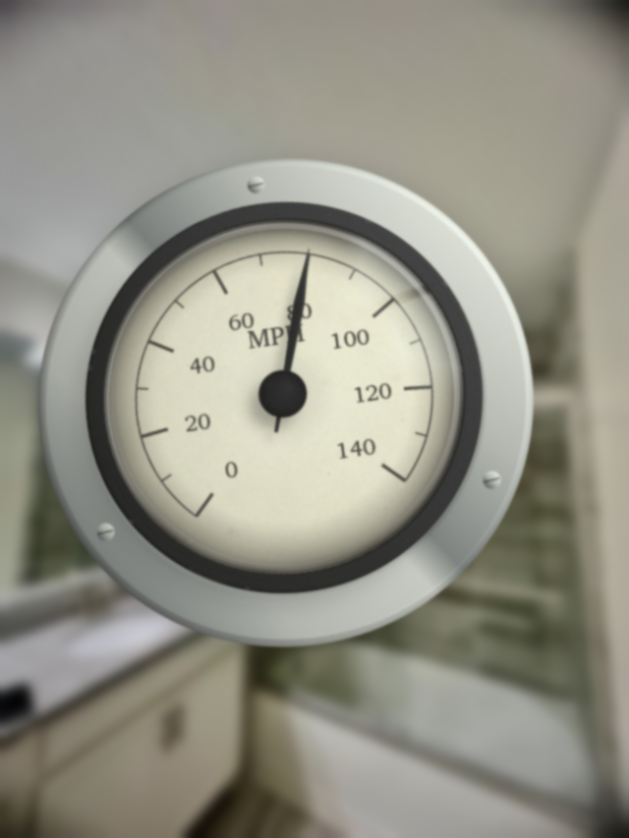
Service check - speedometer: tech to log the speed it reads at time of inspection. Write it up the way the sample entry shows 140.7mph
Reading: 80mph
